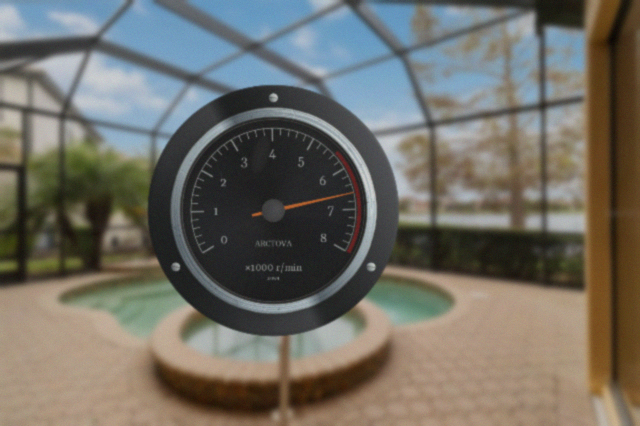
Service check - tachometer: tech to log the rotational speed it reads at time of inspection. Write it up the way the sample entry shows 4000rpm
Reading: 6600rpm
